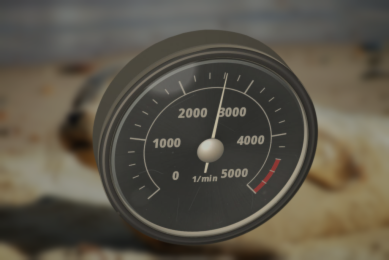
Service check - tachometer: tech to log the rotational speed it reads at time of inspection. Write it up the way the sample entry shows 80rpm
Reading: 2600rpm
